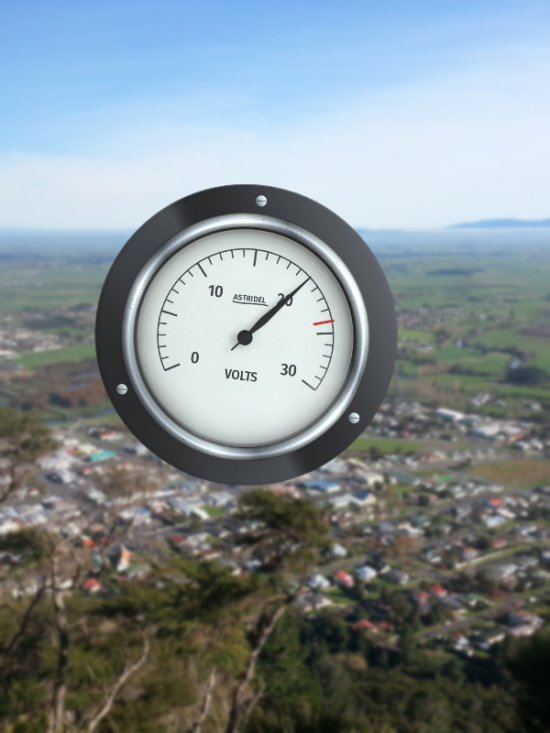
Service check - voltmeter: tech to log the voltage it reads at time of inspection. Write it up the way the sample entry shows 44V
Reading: 20V
